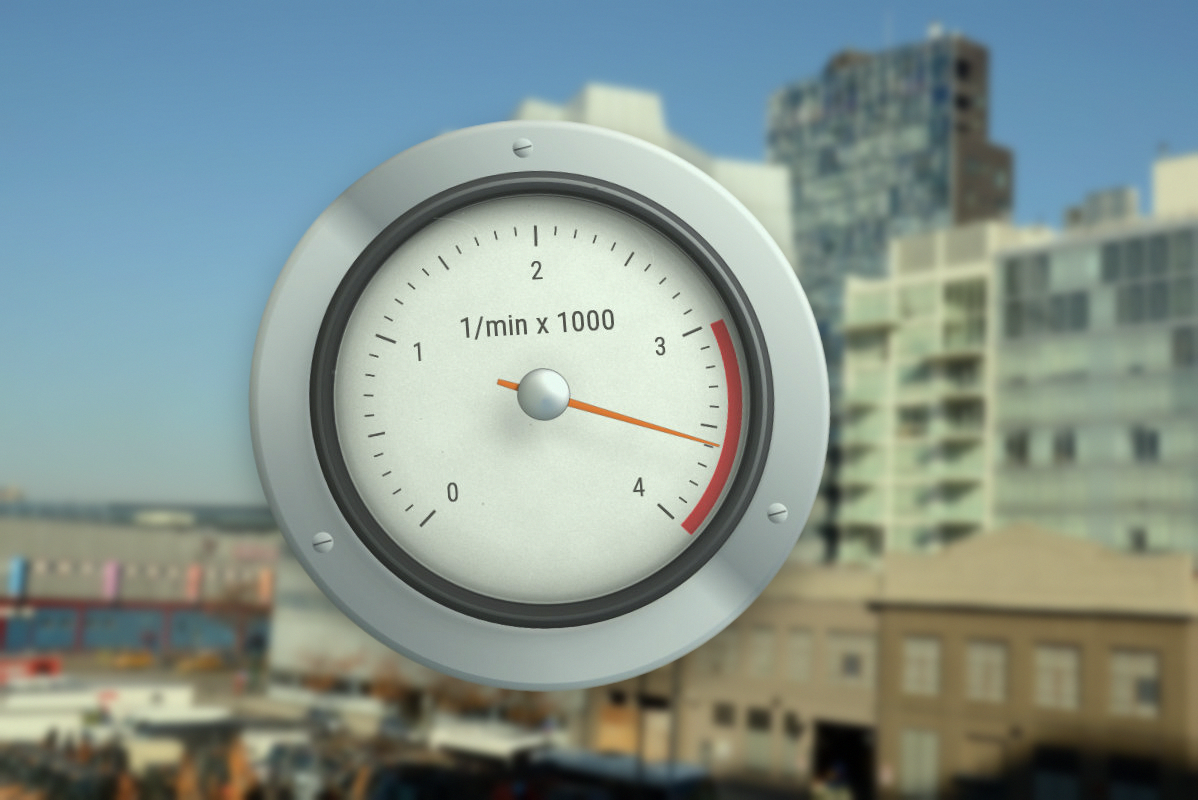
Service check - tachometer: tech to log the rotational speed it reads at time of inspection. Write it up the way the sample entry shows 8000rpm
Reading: 3600rpm
